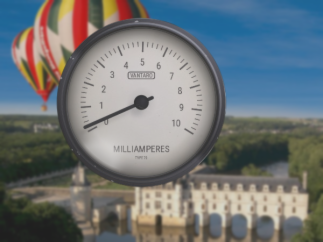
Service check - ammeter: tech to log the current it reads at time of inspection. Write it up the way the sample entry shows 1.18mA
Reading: 0.2mA
